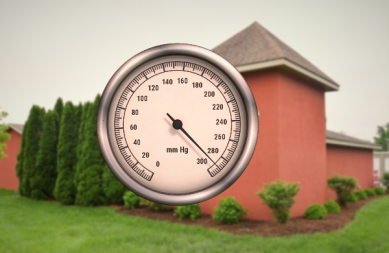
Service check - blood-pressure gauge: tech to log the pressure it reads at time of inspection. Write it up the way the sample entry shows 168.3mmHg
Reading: 290mmHg
